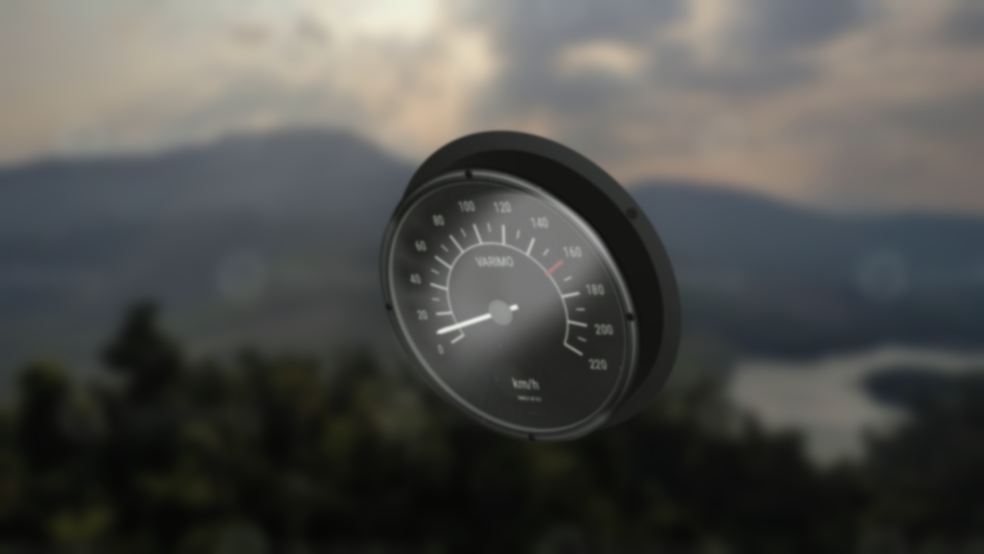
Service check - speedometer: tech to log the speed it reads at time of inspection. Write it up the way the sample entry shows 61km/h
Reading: 10km/h
